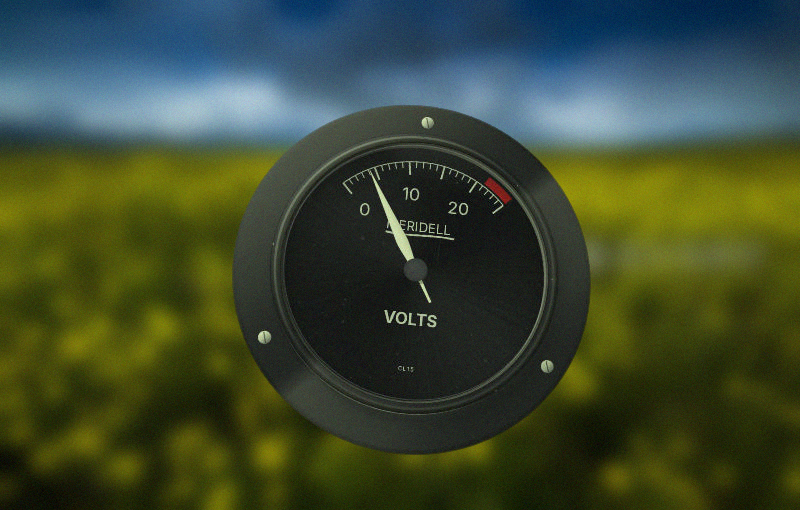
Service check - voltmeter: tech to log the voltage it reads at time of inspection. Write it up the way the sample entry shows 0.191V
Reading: 4V
